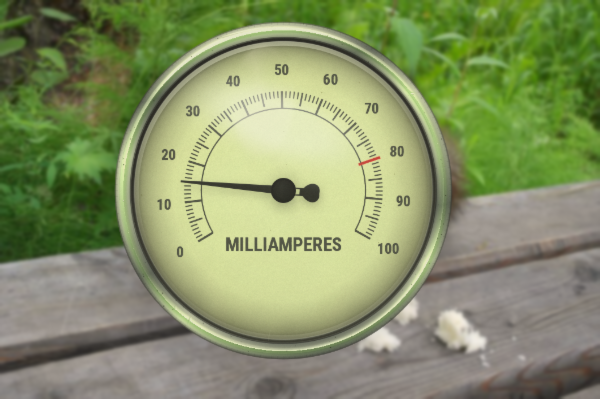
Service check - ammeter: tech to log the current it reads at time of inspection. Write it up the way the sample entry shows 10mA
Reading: 15mA
